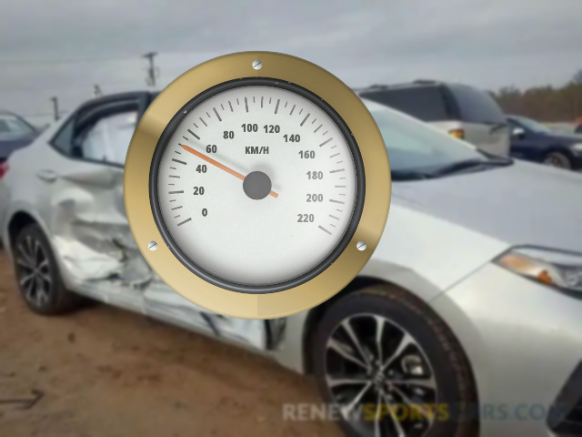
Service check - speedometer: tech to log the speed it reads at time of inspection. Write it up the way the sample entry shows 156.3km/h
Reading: 50km/h
